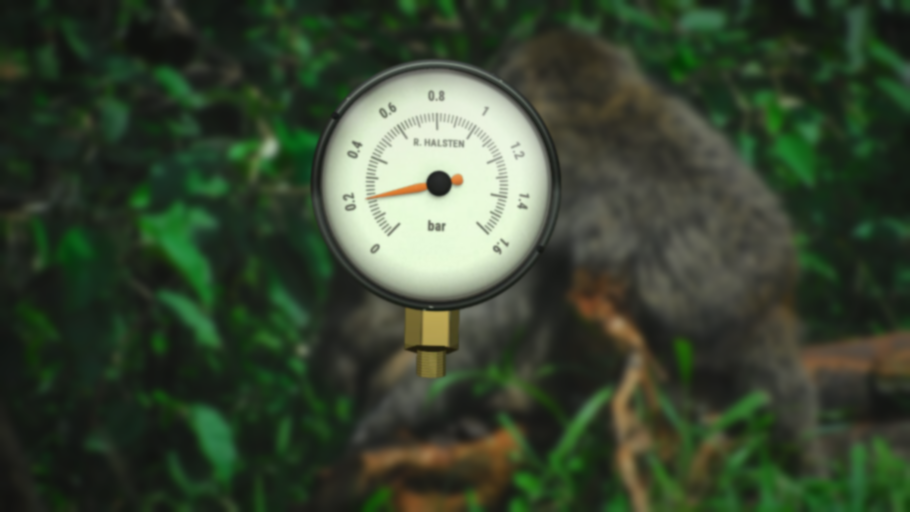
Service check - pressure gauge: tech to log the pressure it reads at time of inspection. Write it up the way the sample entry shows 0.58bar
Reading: 0.2bar
